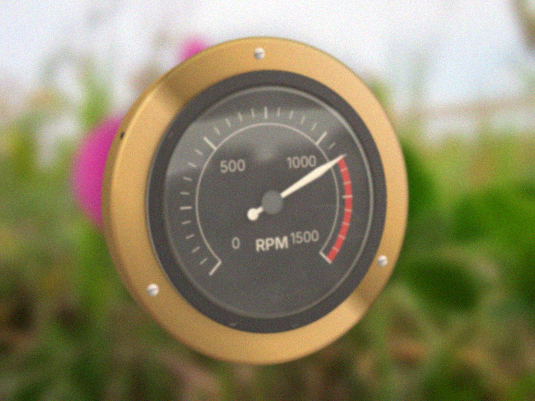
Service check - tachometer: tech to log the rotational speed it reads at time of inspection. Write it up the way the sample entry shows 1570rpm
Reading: 1100rpm
